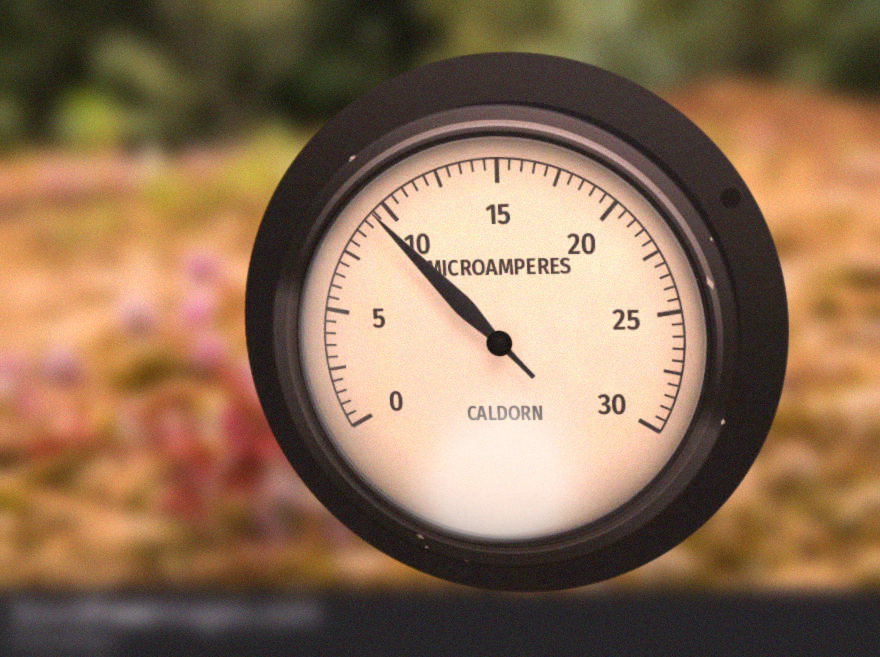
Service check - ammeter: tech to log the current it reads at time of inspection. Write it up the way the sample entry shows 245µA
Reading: 9.5µA
